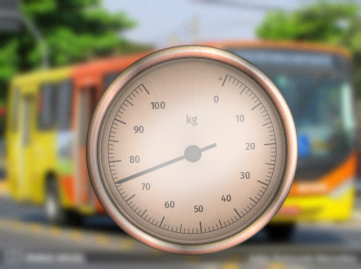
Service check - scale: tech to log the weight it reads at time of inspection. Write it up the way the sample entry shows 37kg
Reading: 75kg
